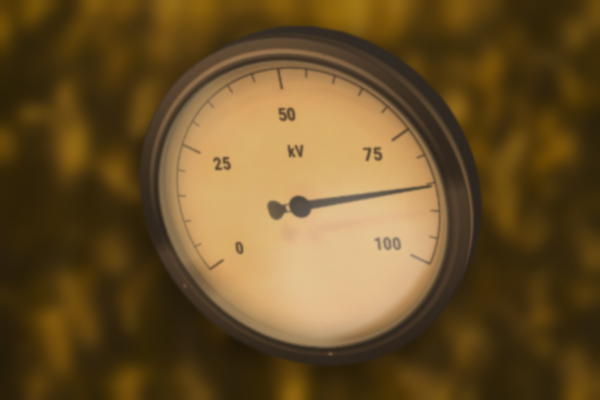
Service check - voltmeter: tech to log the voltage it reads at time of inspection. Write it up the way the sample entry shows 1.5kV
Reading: 85kV
